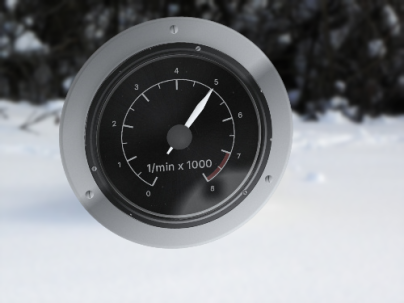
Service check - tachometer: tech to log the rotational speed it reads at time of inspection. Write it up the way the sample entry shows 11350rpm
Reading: 5000rpm
